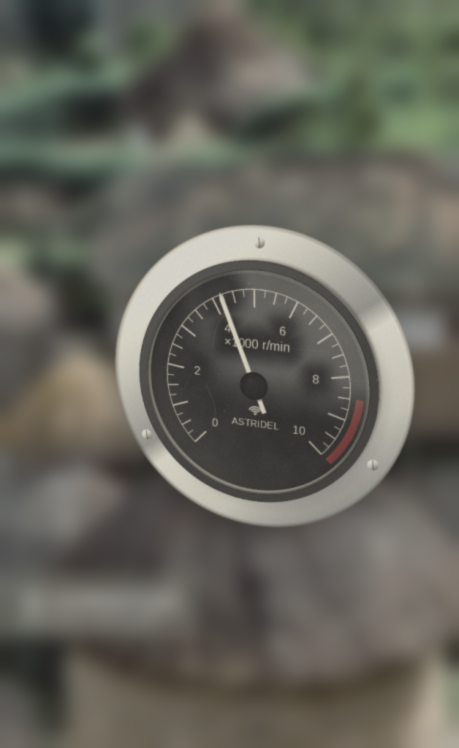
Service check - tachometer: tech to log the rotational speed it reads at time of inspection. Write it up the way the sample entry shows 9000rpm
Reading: 4250rpm
